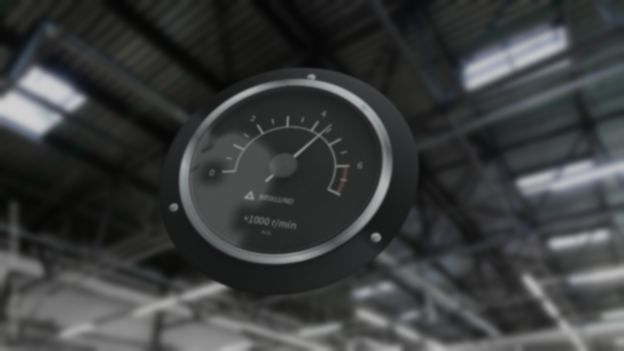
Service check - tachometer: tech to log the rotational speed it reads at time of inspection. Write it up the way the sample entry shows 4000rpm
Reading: 4500rpm
